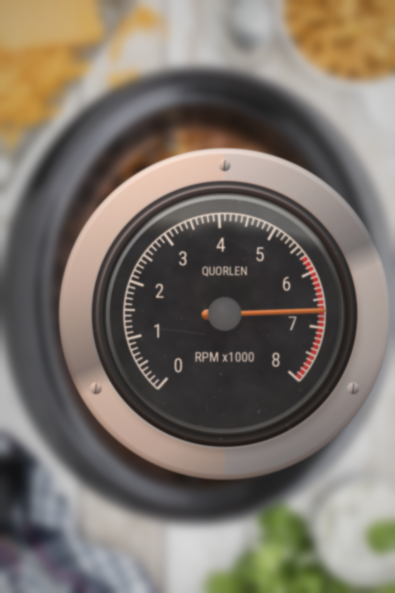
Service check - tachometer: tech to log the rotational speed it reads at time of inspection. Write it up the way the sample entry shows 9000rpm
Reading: 6700rpm
